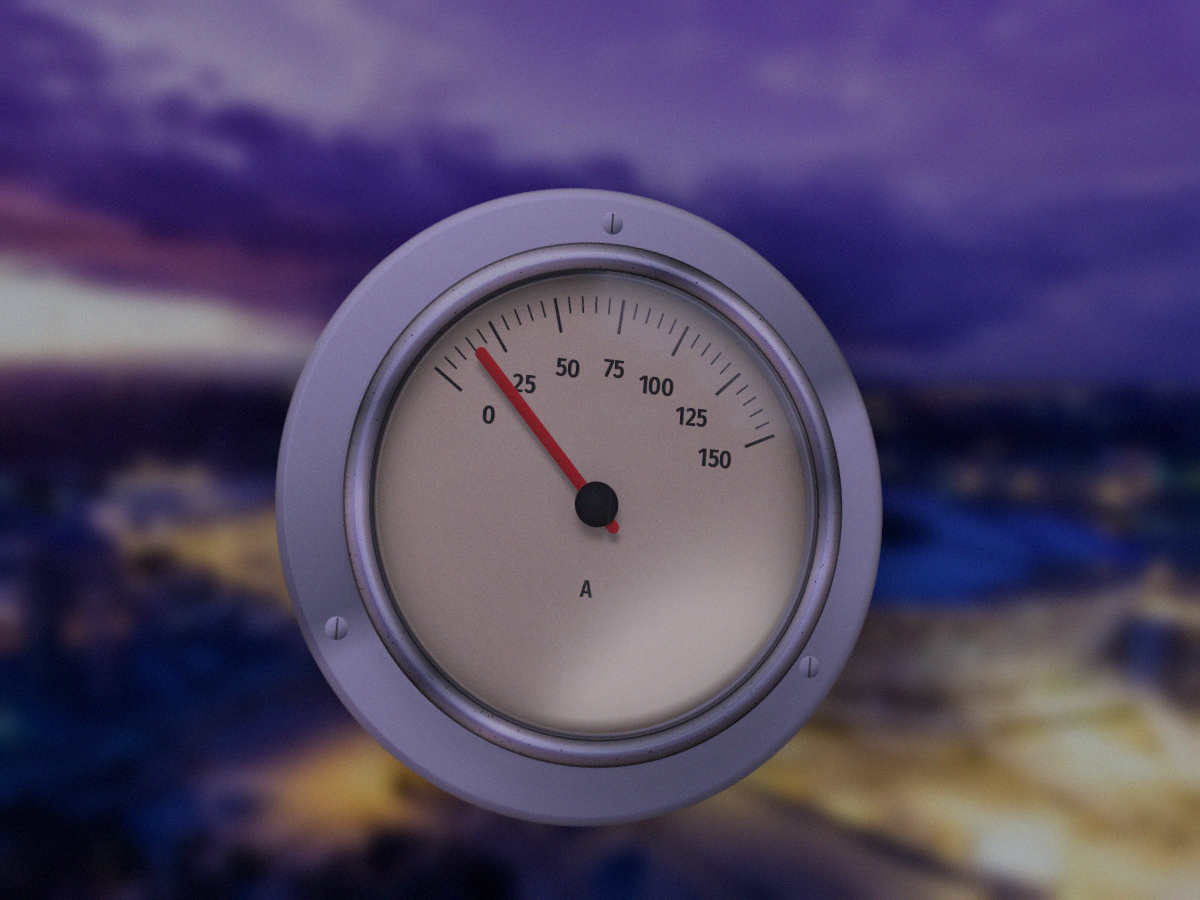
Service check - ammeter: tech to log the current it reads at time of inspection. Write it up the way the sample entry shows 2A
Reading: 15A
